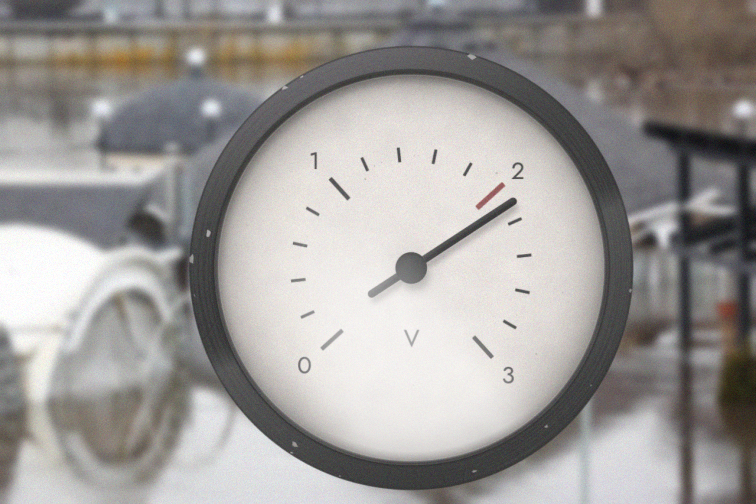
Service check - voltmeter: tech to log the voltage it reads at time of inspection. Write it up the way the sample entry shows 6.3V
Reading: 2.1V
